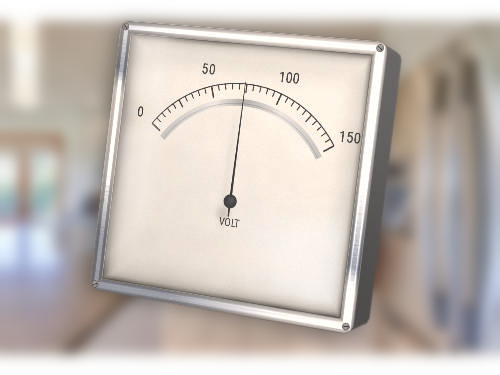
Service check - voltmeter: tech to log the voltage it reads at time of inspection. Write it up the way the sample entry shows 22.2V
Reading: 75V
